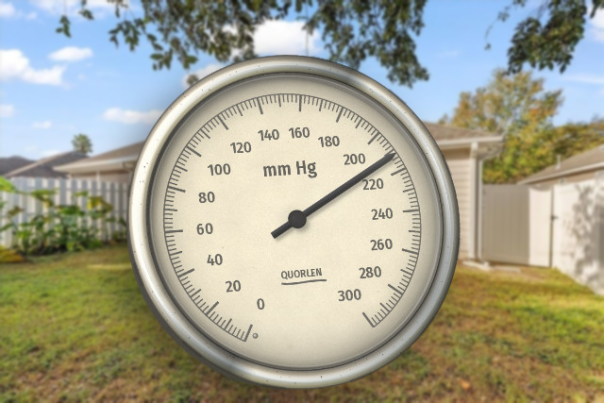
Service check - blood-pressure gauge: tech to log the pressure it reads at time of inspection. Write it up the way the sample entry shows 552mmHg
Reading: 212mmHg
